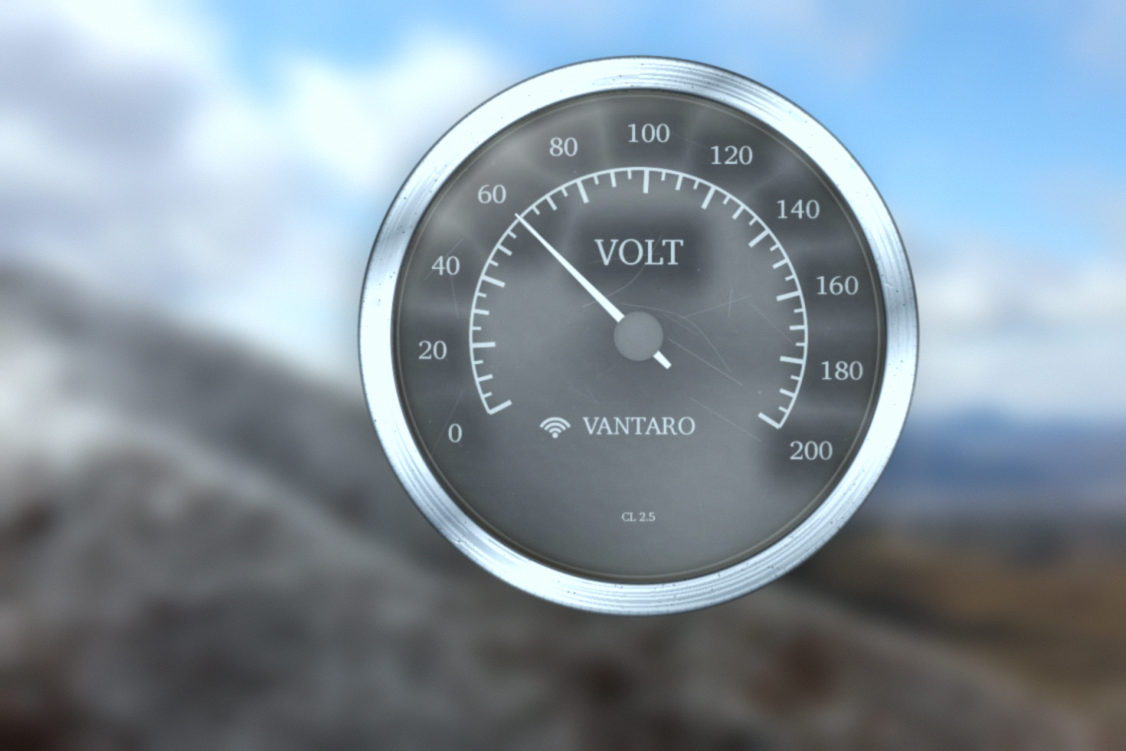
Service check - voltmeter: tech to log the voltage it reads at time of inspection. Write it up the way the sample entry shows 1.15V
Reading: 60V
